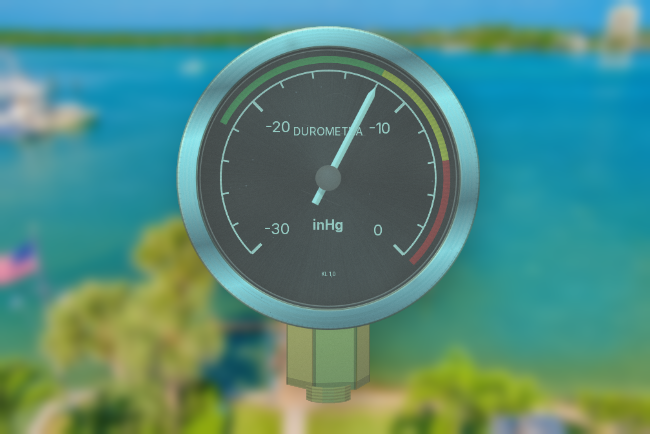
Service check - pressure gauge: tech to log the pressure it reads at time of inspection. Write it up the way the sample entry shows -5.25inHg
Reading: -12inHg
